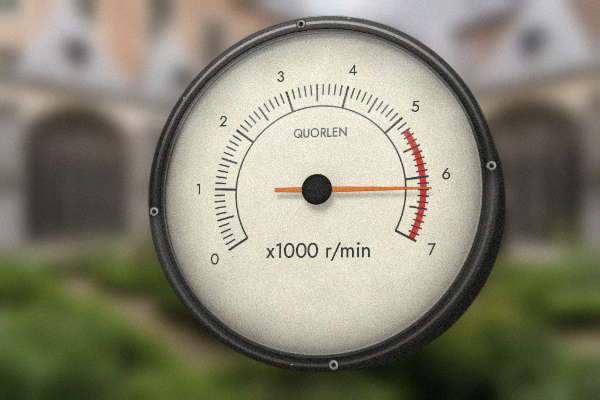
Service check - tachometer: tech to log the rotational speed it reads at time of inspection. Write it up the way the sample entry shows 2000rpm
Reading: 6200rpm
